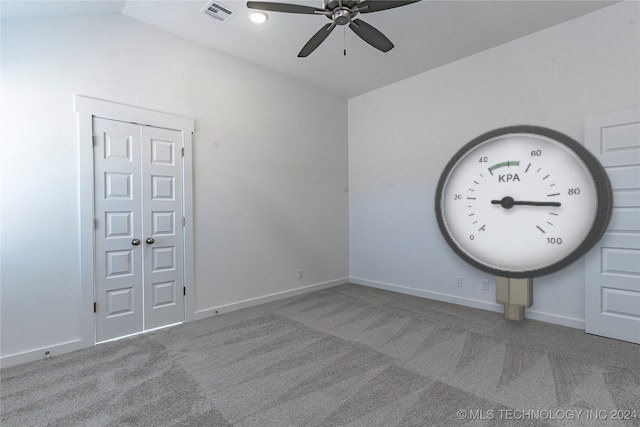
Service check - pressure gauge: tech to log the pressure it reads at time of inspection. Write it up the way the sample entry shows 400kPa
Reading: 85kPa
